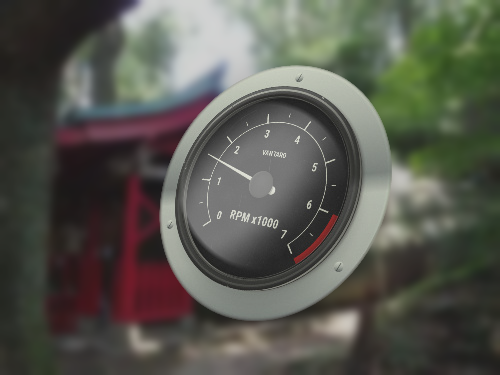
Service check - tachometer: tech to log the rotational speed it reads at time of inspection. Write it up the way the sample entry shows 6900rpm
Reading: 1500rpm
